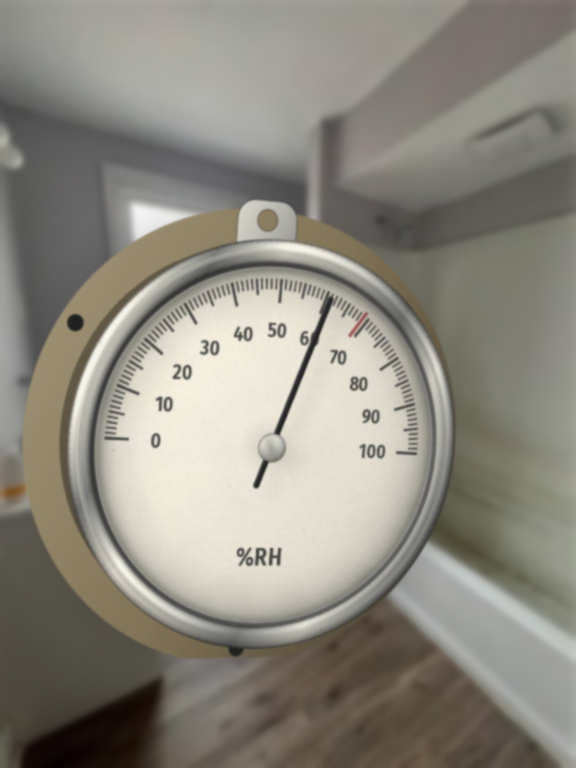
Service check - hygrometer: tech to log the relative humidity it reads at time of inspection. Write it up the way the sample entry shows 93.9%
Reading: 60%
